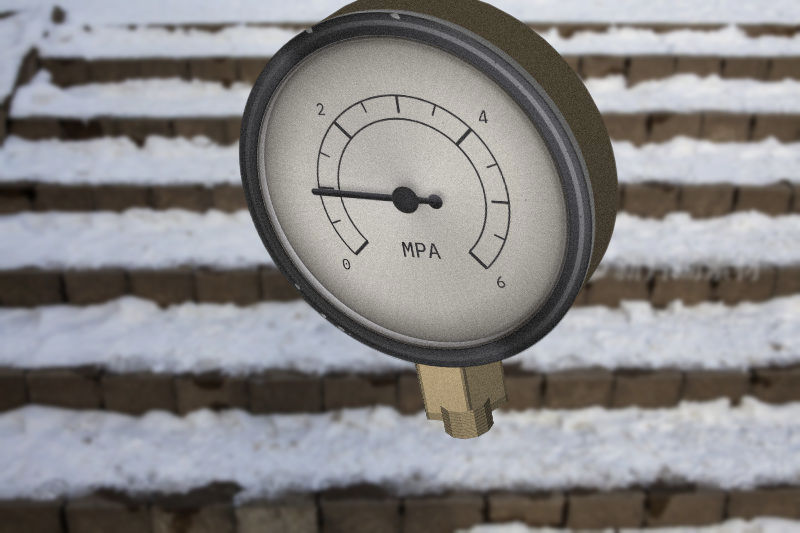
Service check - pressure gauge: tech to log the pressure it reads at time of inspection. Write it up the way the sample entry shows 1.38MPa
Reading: 1MPa
